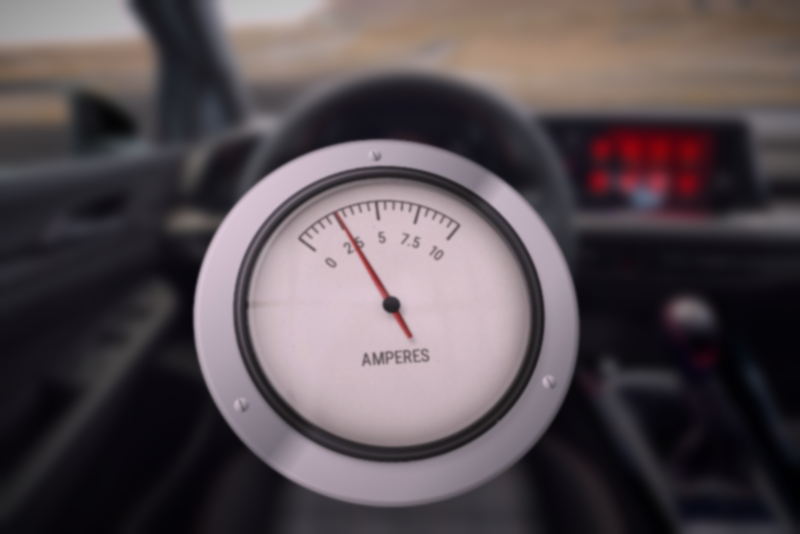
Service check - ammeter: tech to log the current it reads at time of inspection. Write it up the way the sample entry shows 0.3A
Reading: 2.5A
